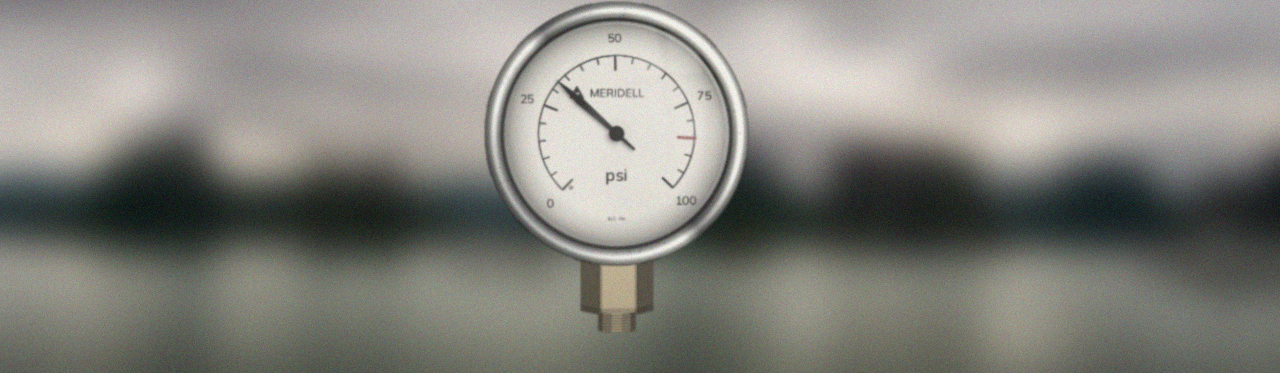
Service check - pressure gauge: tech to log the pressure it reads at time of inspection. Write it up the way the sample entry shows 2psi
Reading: 32.5psi
